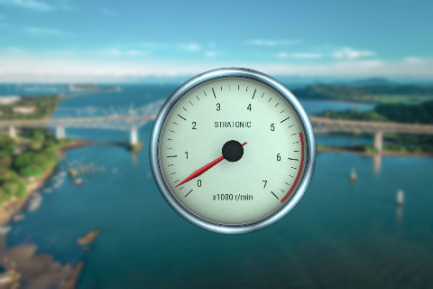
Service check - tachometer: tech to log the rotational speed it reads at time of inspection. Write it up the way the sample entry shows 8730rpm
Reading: 300rpm
